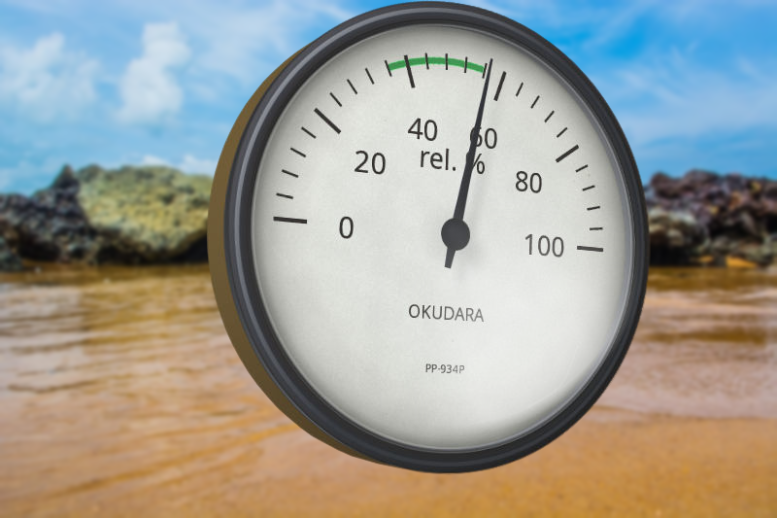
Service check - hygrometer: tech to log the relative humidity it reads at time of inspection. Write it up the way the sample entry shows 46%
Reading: 56%
